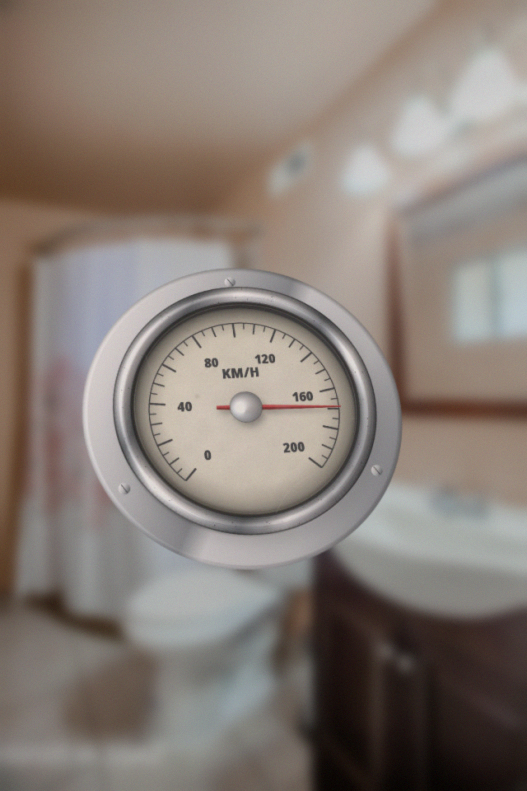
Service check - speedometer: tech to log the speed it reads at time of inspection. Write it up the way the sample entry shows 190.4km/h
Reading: 170km/h
